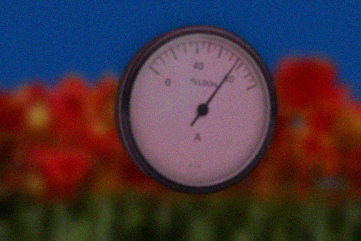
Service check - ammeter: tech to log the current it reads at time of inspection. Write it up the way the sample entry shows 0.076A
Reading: 75A
